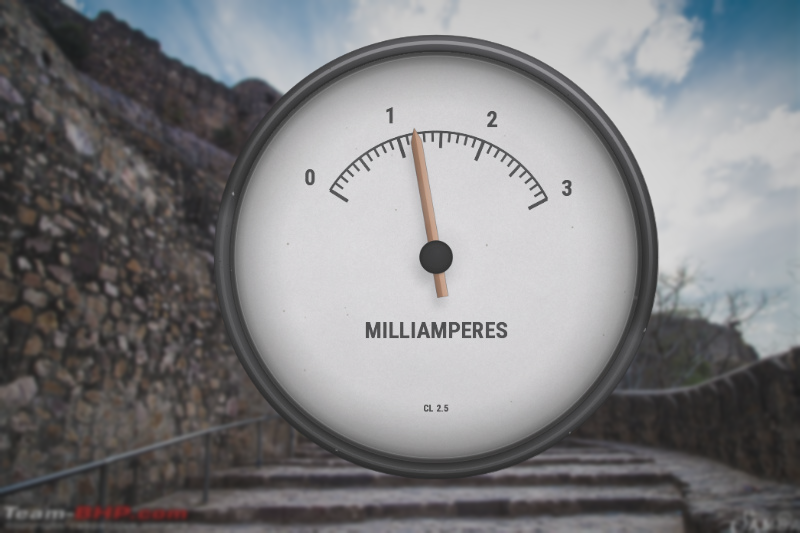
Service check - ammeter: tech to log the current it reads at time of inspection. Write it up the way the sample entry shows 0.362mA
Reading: 1.2mA
